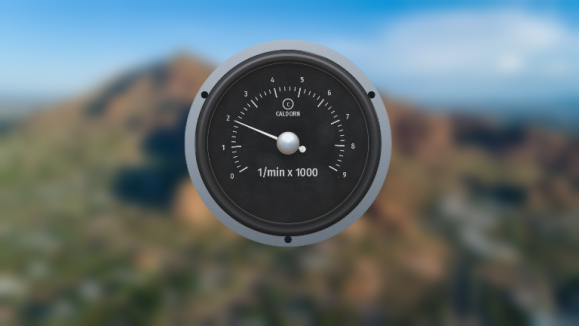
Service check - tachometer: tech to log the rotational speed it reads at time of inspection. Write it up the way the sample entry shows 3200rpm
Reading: 2000rpm
